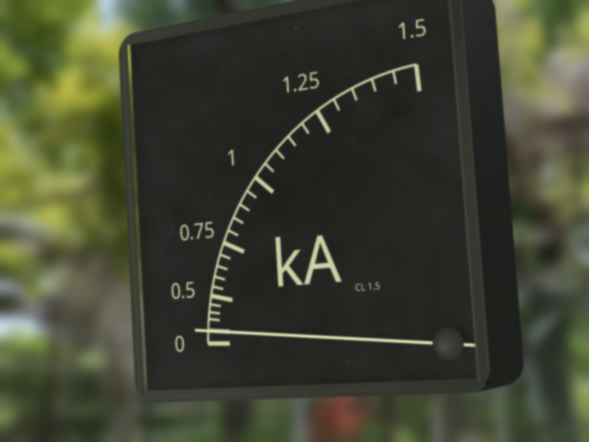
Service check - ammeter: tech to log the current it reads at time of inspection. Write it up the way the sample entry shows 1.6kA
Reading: 0.25kA
